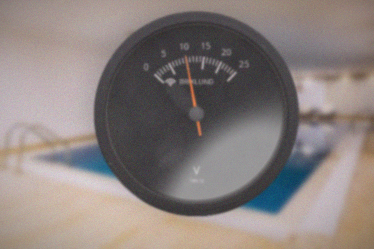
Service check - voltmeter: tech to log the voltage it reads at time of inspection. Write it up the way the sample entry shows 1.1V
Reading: 10V
